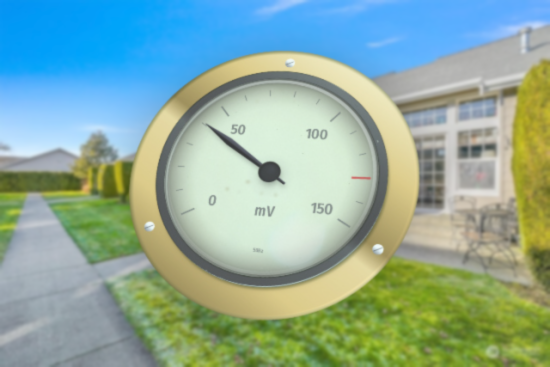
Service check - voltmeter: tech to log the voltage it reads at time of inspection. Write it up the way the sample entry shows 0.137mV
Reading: 40mV
